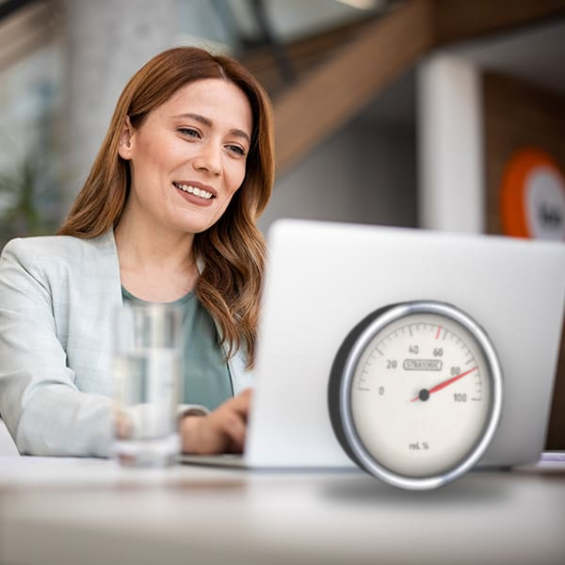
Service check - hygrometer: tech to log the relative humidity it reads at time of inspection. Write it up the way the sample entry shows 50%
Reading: 84%
